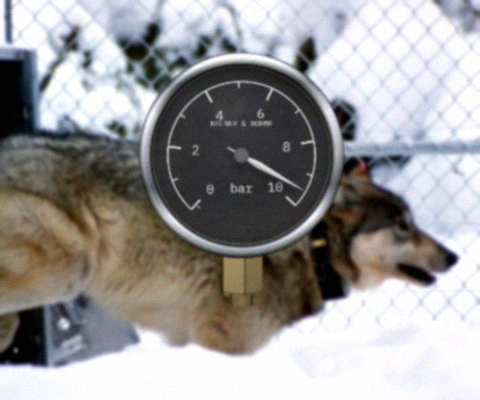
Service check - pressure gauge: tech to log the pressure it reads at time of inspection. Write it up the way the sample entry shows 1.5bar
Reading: 9.5bar
